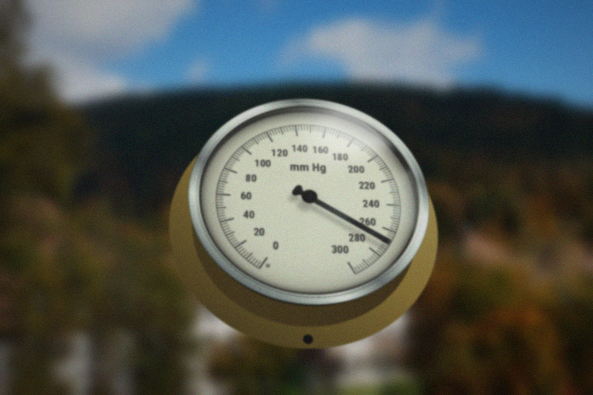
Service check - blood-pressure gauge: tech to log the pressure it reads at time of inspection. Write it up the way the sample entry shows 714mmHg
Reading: 270mmHg
